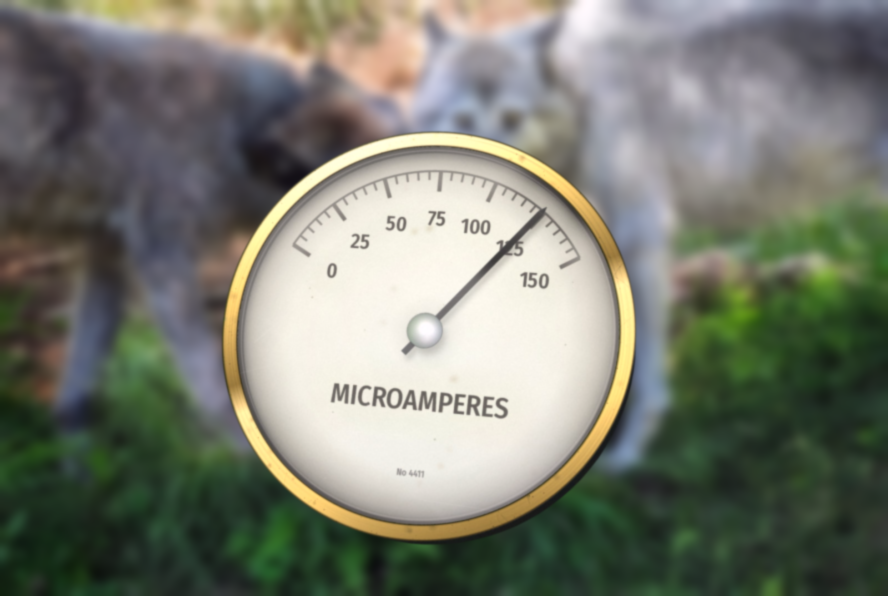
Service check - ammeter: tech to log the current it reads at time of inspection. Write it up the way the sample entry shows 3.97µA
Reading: 125µA
